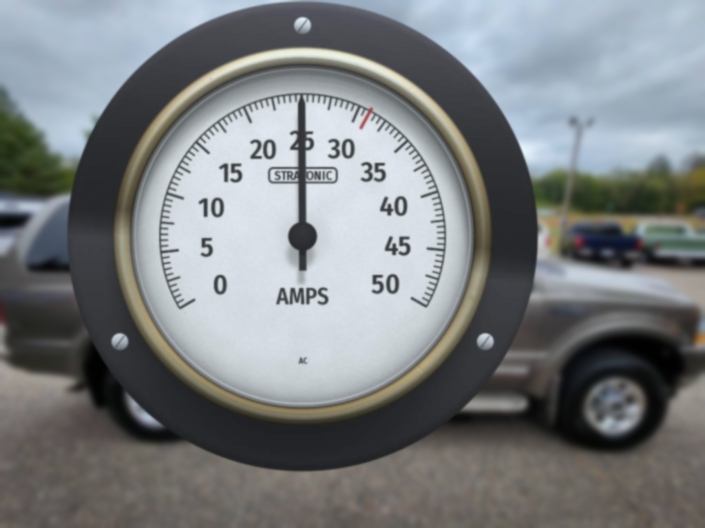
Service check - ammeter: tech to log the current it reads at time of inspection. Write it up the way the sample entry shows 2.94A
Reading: 25A
